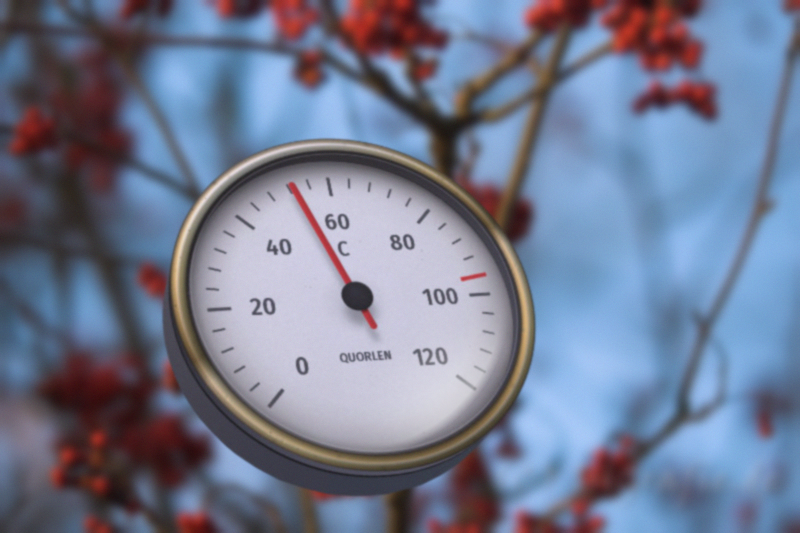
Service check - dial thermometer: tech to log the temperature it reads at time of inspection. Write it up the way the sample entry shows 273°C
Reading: 52°C
